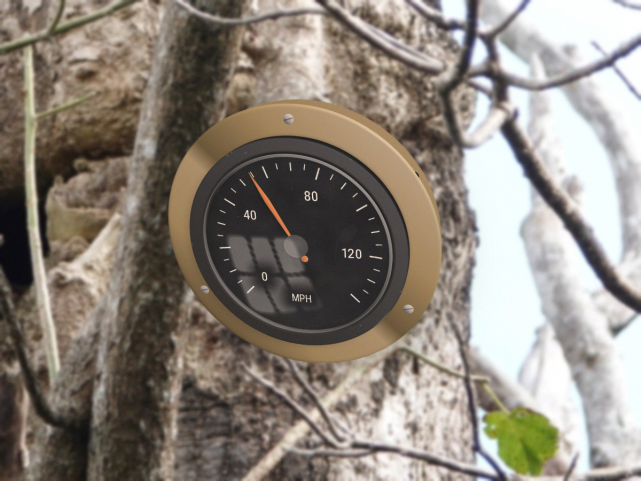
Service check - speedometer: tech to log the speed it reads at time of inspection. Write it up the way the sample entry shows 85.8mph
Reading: 55mph
